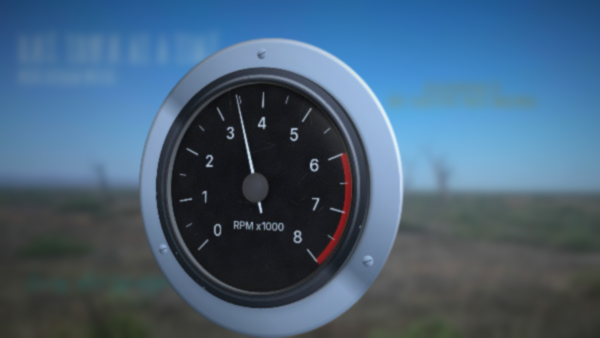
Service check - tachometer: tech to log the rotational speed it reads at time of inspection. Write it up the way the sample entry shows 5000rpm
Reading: 3500rpm
